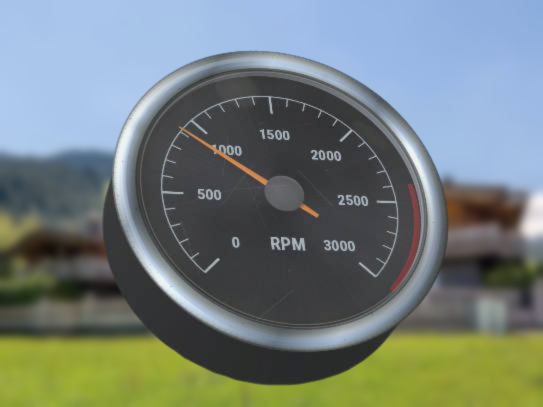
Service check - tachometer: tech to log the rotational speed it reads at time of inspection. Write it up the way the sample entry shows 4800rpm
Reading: 900rpm
